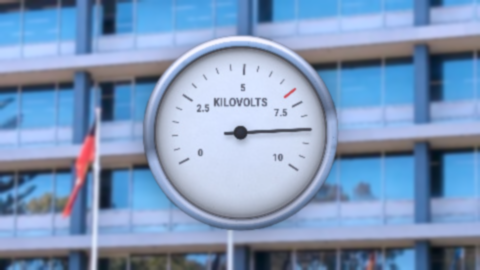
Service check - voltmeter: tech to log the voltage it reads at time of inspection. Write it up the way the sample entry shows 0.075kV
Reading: 8.5kV
